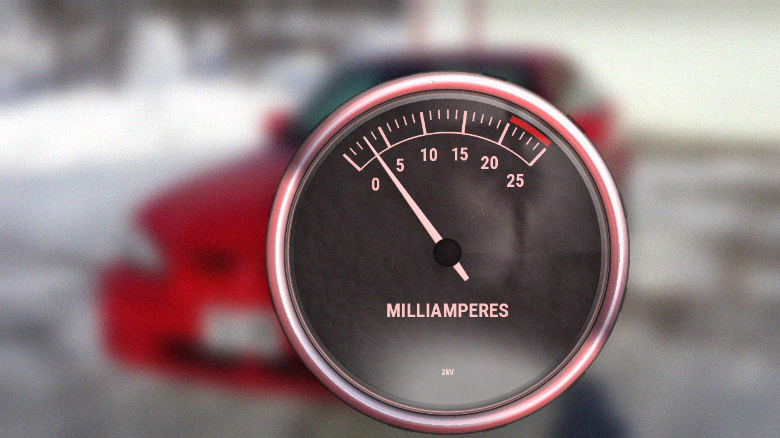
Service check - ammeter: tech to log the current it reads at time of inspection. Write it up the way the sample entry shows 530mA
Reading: 3mA
